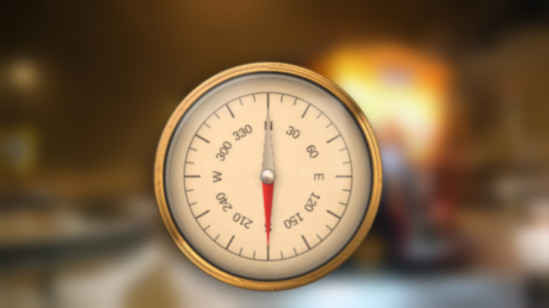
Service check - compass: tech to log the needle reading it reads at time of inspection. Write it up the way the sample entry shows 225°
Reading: 180°
